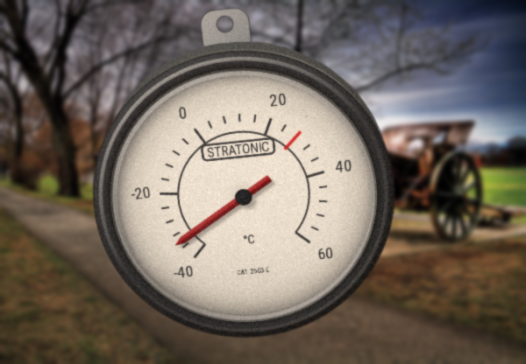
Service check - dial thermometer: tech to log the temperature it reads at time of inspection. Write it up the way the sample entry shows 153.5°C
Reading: -34°C
